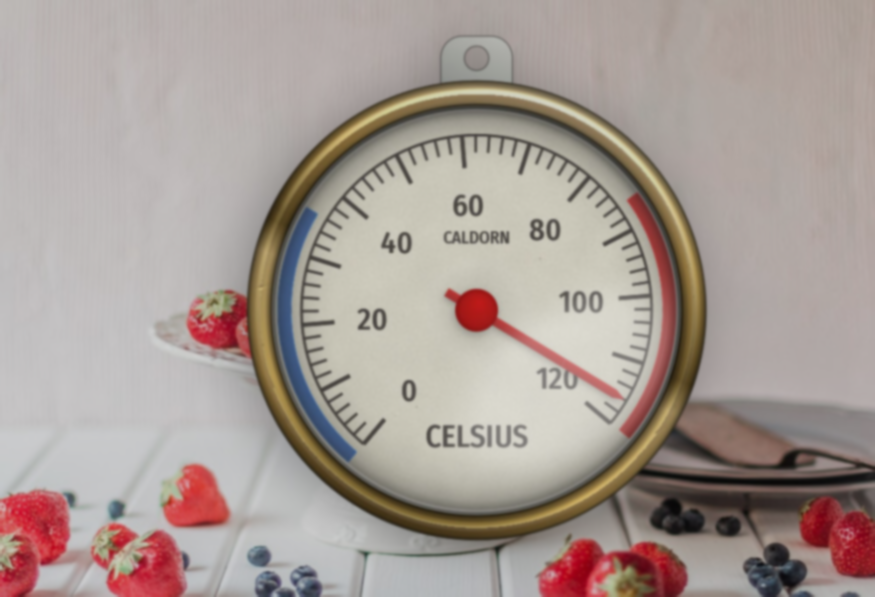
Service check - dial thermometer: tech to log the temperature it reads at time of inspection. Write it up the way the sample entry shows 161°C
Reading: 116°C
